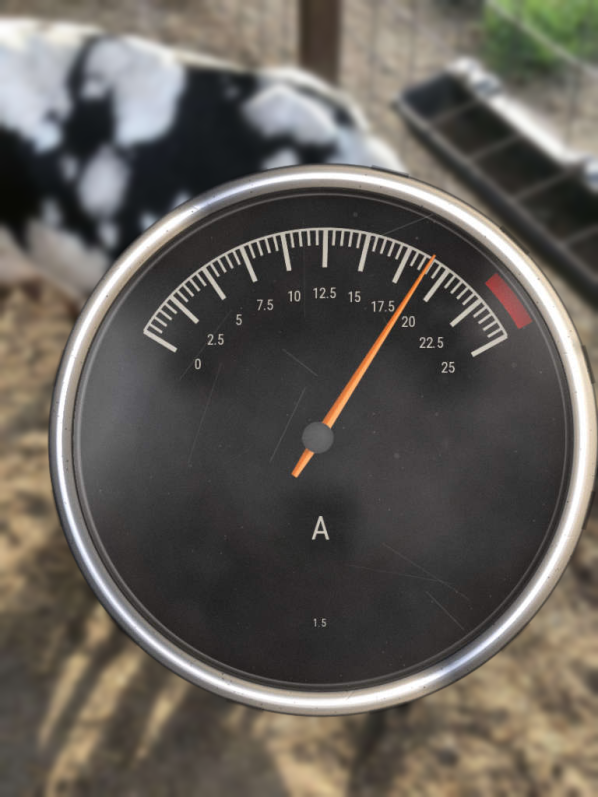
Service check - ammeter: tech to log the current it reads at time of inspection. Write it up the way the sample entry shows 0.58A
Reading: 19A
